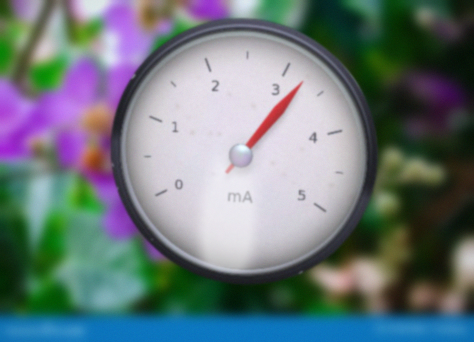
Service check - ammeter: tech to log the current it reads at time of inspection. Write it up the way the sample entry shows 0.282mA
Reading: 3.25mA
